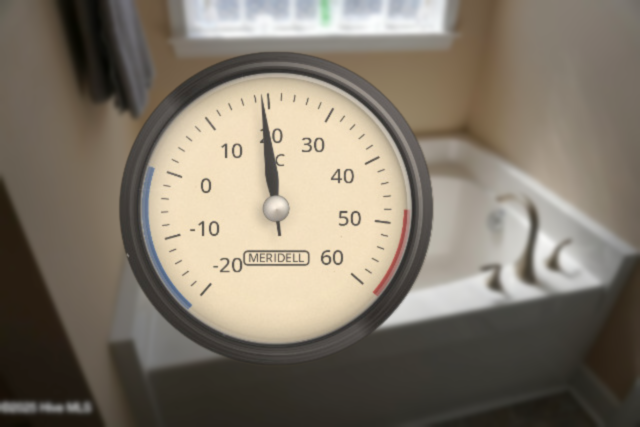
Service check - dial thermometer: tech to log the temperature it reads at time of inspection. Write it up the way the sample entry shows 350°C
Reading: 19°C
